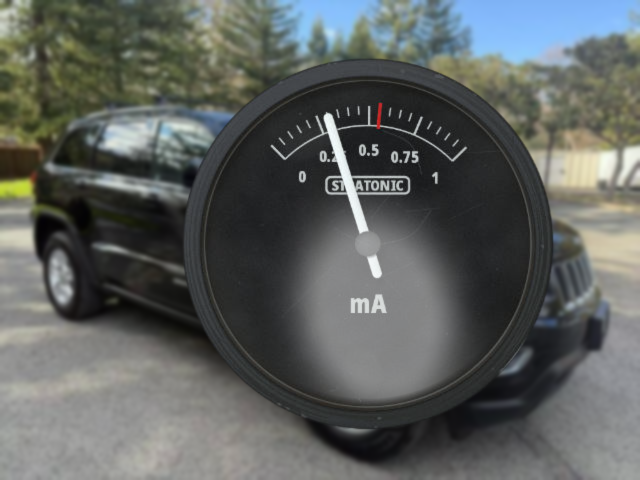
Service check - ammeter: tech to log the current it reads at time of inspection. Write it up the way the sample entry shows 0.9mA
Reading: 0.3mA
